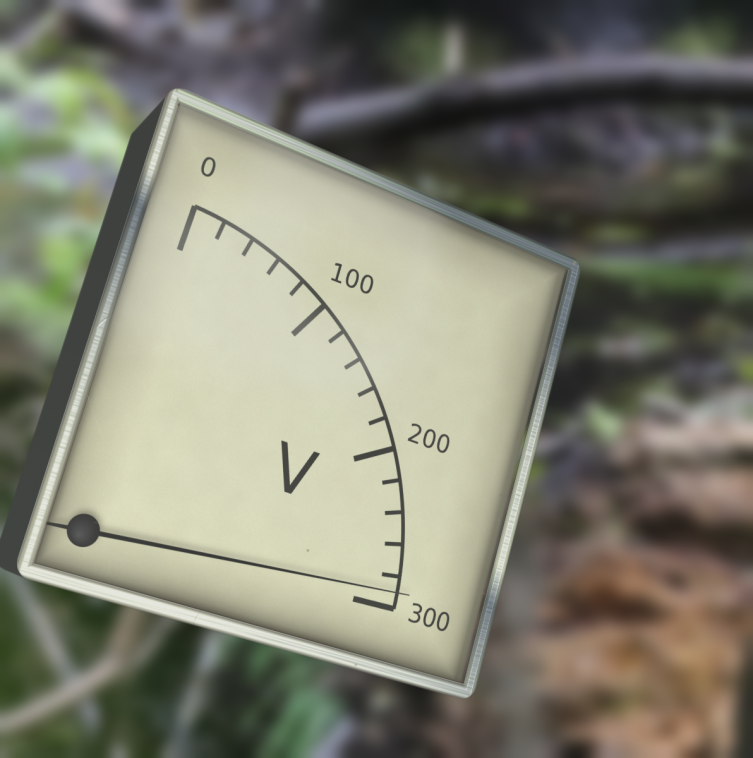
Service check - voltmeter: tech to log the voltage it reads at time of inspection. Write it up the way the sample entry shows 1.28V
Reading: 290V
